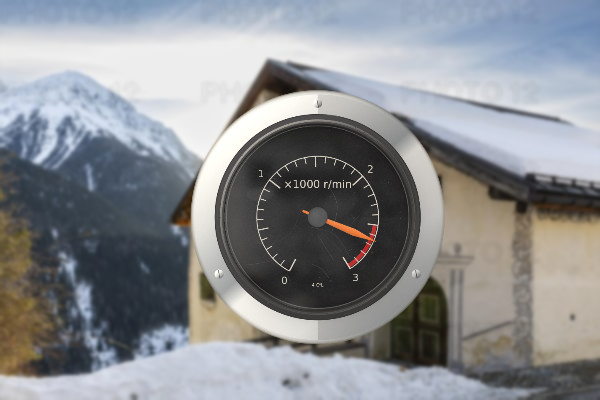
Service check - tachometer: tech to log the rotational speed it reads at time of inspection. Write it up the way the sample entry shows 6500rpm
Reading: 2650rpm
